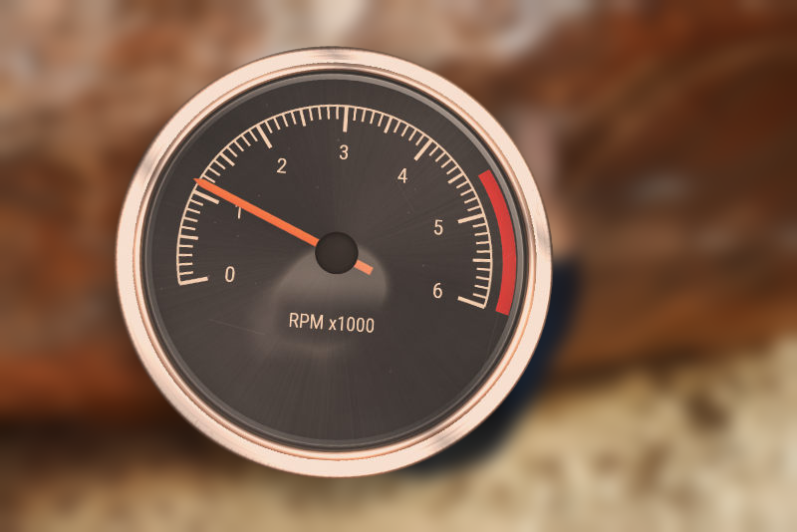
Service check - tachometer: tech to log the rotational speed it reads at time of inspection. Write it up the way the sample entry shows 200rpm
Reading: 1100rpm
